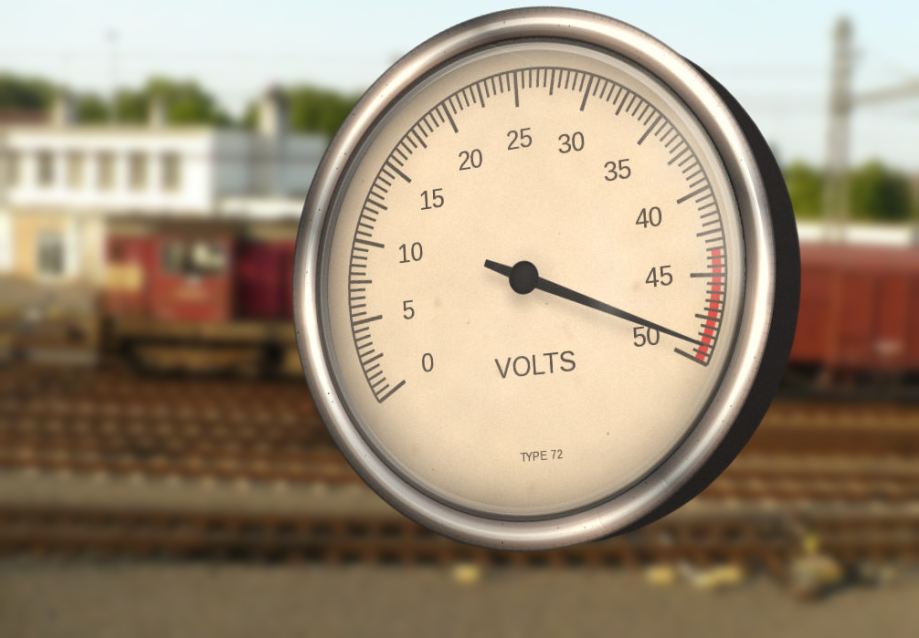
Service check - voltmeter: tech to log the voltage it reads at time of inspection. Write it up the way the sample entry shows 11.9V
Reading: 49V
